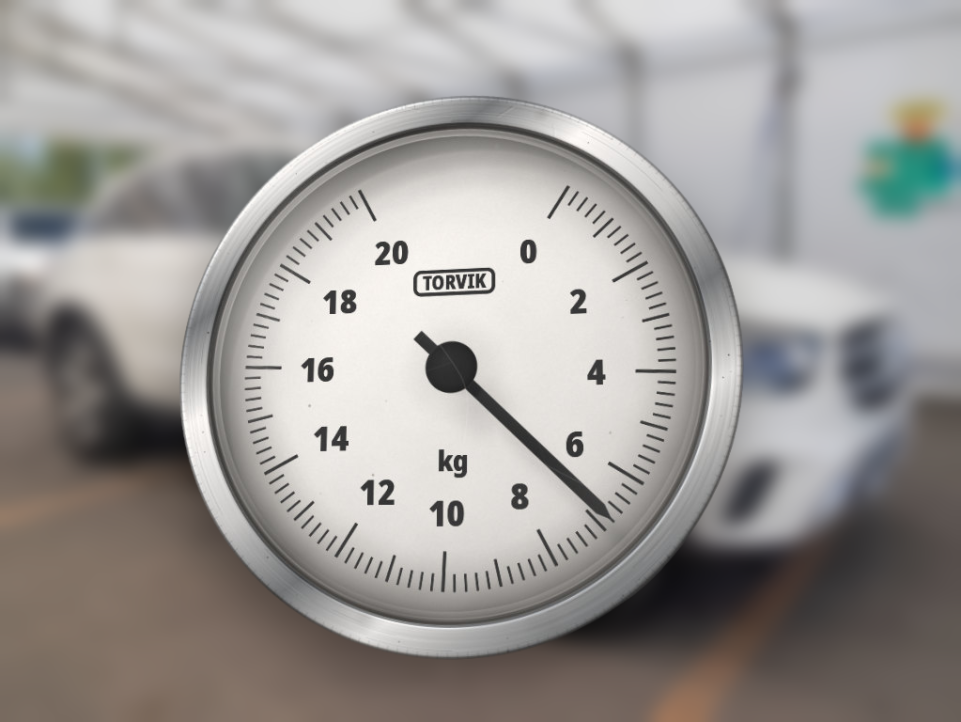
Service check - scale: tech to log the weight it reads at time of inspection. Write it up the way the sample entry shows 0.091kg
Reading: 6.8kg
